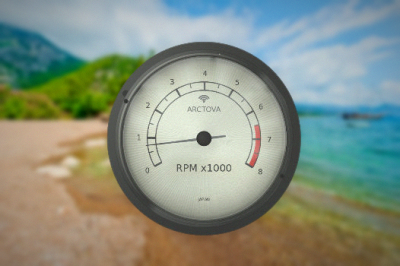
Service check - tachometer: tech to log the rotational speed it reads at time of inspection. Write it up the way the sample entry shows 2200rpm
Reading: 750rpm
